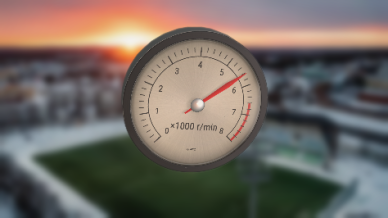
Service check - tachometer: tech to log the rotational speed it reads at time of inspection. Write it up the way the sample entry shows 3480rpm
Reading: 5600rpm
